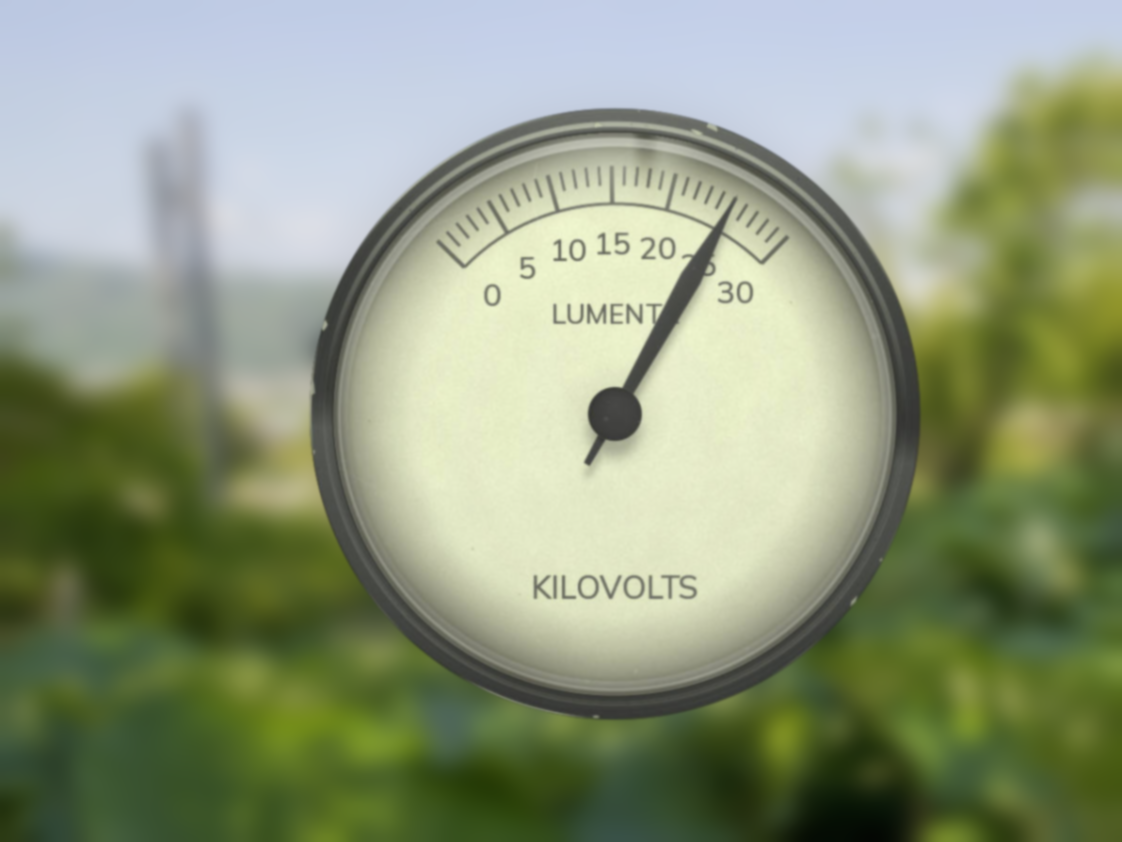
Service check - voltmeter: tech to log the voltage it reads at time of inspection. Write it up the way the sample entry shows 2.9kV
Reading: 25kV
